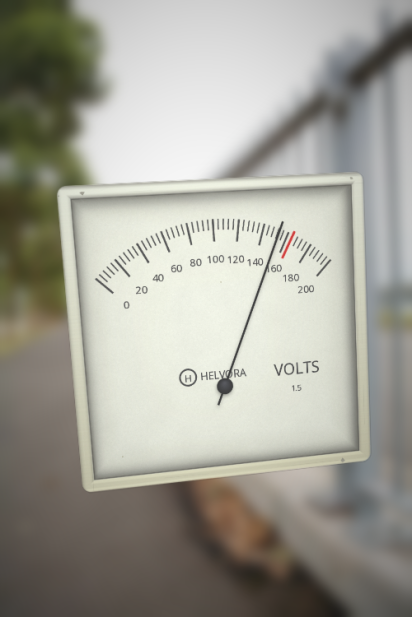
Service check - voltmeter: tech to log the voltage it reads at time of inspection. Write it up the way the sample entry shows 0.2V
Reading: 152V
